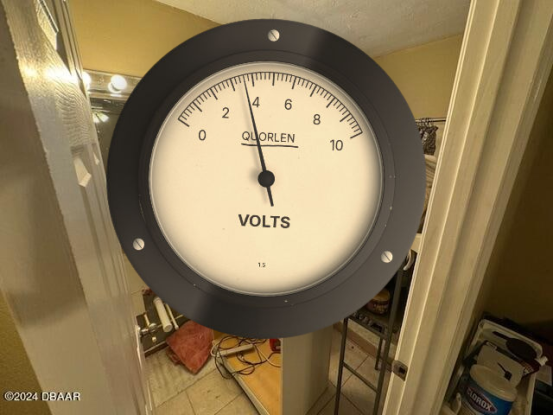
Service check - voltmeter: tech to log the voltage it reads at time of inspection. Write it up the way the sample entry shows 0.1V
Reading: 3.6V
